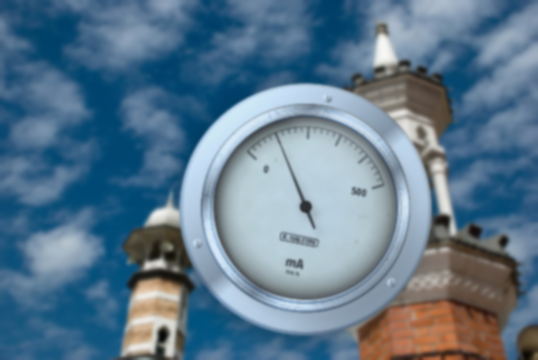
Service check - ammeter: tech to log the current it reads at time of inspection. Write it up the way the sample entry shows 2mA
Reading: 100mA
